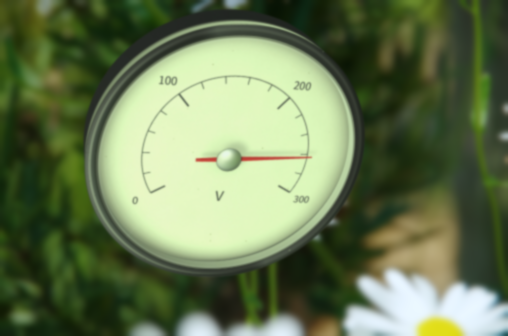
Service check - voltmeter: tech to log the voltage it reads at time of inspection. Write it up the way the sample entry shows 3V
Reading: 260V
